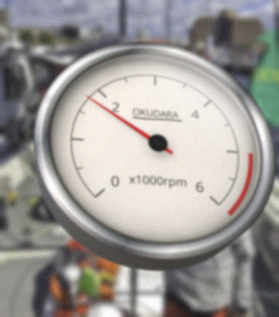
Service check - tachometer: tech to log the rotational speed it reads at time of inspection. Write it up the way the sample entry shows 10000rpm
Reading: 1750rpm
